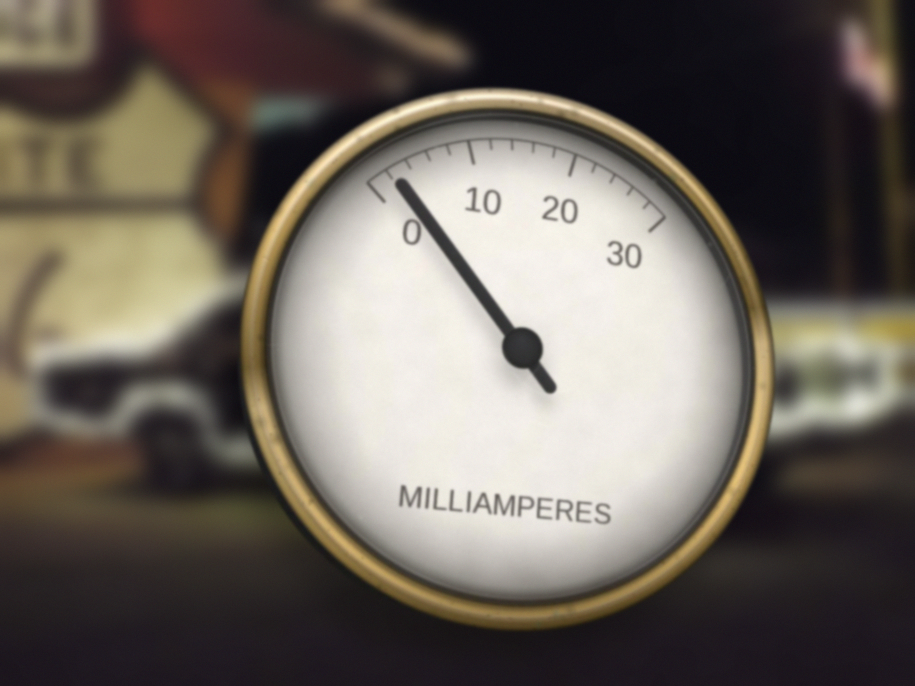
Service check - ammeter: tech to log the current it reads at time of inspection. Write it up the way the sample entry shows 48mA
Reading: 2mA
